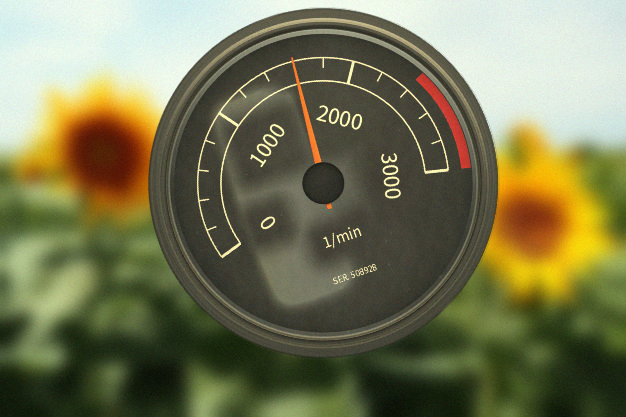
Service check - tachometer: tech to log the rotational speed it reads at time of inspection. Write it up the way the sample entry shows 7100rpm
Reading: 1600rpm
